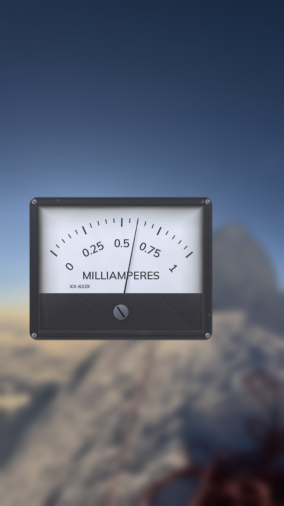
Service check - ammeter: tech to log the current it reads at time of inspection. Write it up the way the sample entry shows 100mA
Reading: 0.6mA
